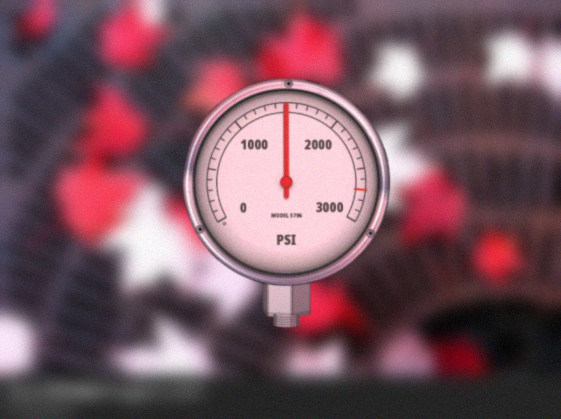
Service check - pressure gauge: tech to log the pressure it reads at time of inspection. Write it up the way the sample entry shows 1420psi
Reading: 1500psi
